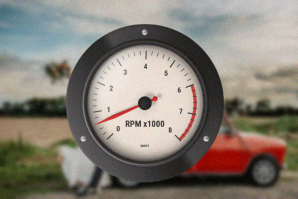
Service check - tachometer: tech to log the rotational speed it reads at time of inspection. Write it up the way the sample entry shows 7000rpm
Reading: 600rpm
